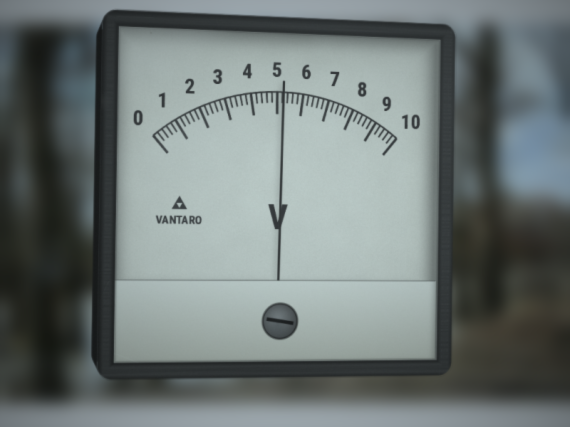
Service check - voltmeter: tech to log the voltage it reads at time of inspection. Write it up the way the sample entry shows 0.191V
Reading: 5.2V
